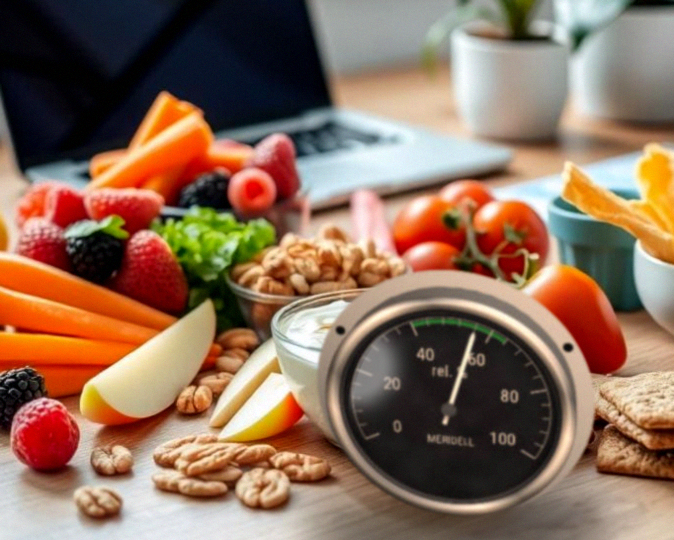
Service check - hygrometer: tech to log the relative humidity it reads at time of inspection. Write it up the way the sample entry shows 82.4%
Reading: 56%
